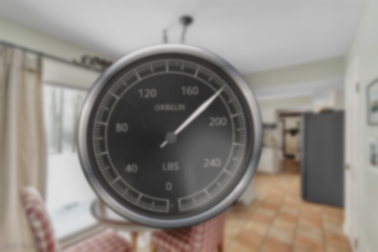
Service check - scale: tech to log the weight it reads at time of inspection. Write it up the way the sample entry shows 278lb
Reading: 180lb
